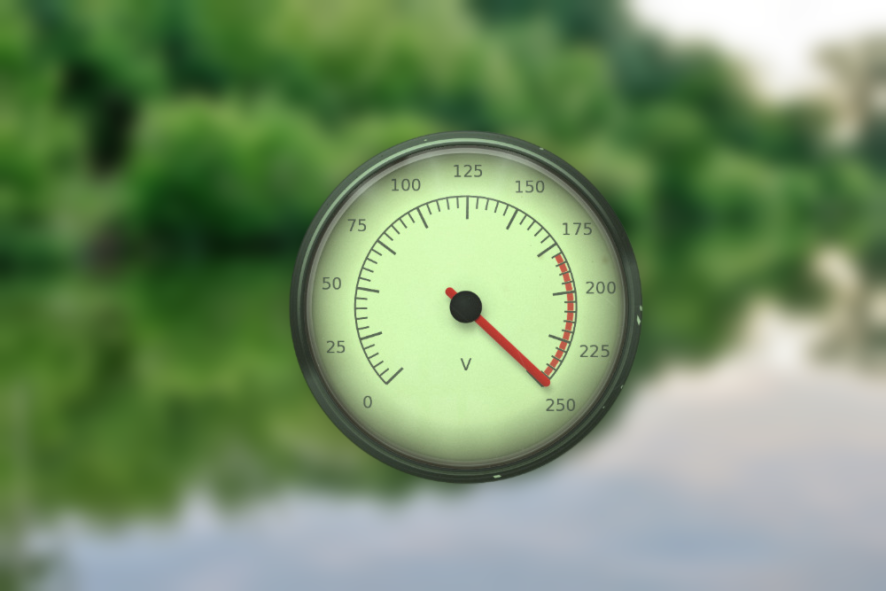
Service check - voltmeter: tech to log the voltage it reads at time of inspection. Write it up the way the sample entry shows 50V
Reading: 247.5V
